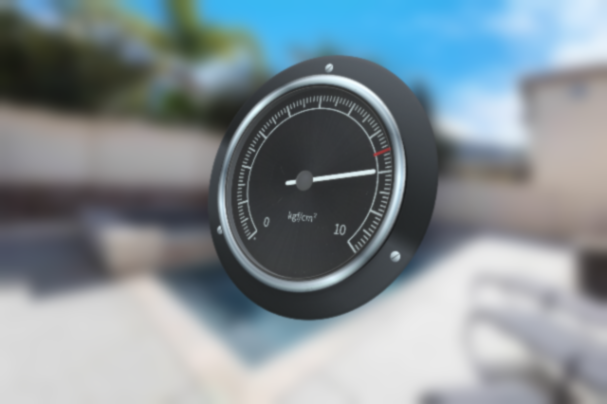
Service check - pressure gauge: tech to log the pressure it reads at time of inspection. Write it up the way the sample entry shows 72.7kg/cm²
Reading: 8kg/cm²
